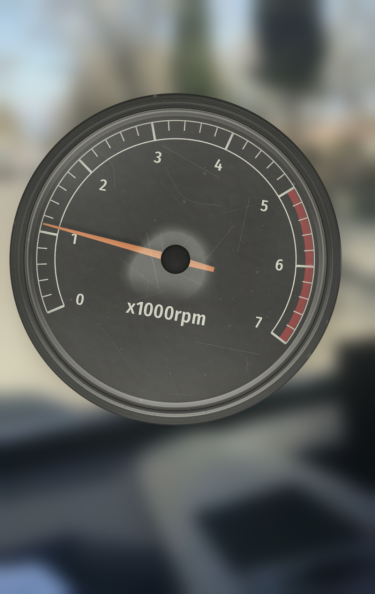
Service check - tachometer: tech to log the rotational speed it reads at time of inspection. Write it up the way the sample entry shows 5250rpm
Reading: 1100rpm
